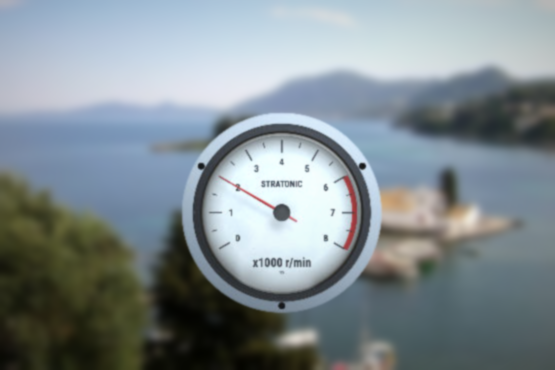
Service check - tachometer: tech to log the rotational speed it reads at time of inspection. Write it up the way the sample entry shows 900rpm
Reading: 2000rpm
